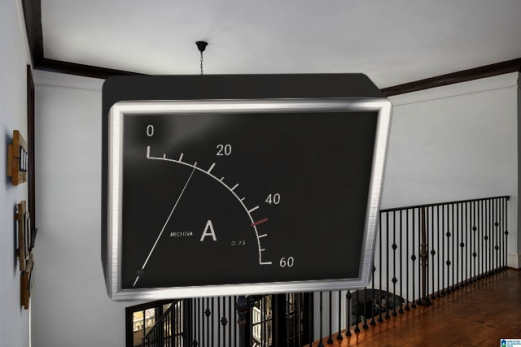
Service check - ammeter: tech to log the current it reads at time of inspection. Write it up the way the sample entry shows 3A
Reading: 15A
